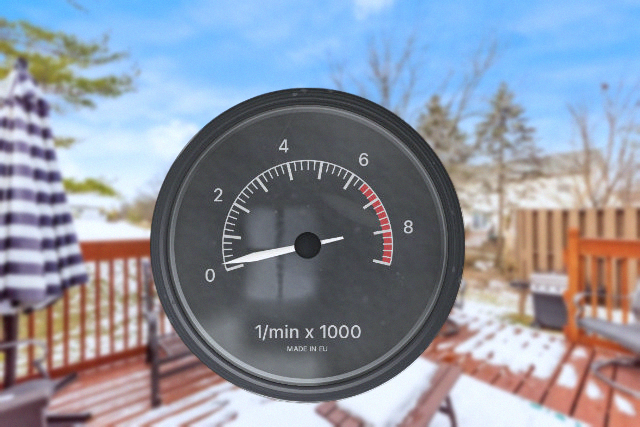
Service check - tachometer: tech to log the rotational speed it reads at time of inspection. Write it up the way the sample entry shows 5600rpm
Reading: 200rpm
